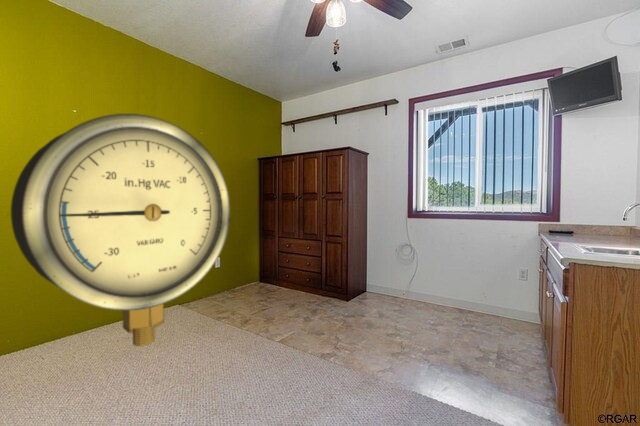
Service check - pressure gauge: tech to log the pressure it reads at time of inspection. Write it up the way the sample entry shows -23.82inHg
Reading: -25inHg
